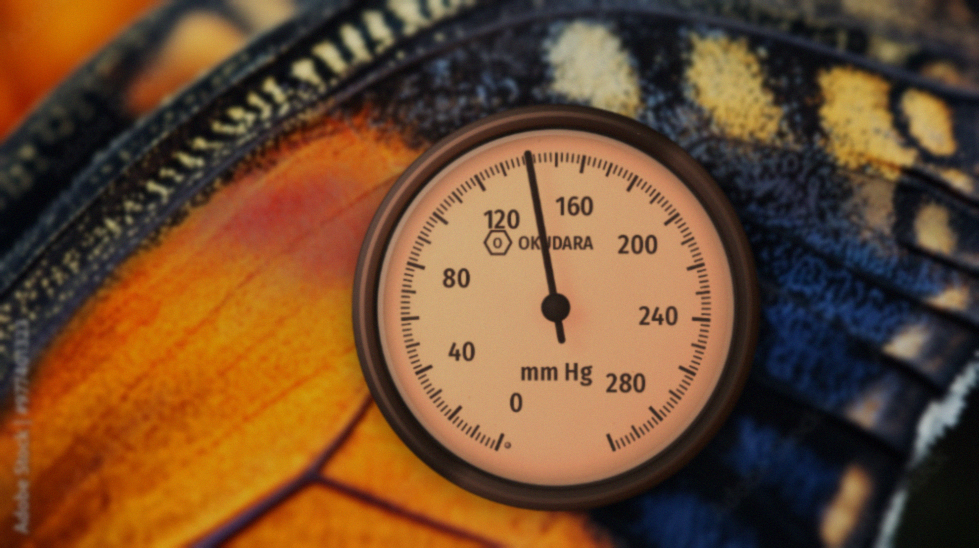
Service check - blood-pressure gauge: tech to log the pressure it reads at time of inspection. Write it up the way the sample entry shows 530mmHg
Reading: 140mmHg
